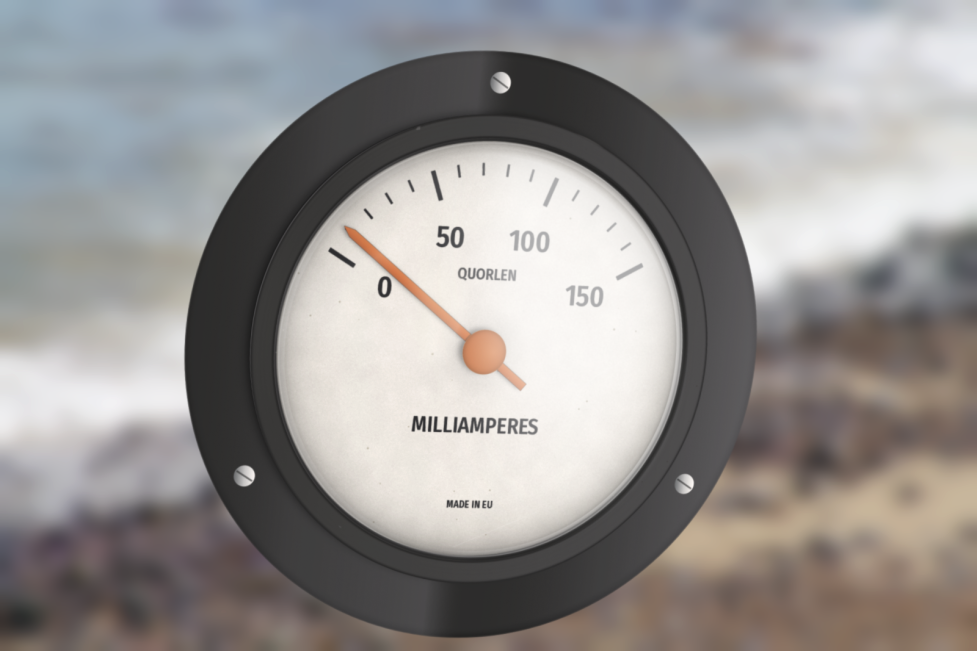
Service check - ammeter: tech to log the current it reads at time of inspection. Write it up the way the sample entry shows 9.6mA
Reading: 10mA
